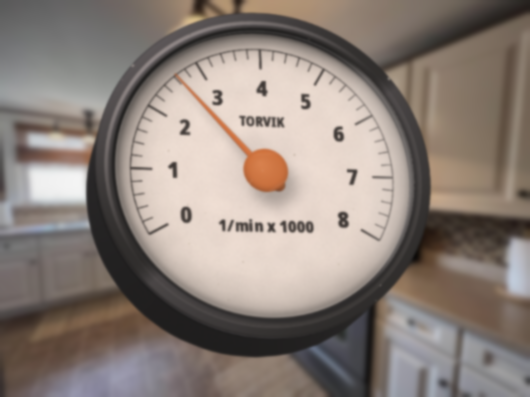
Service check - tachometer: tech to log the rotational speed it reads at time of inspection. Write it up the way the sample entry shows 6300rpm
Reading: 2600rpm
